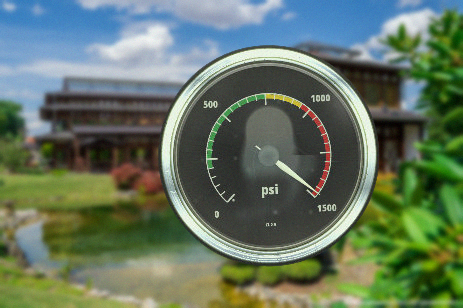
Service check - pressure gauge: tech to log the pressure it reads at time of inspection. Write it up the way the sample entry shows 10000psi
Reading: 1475psi
